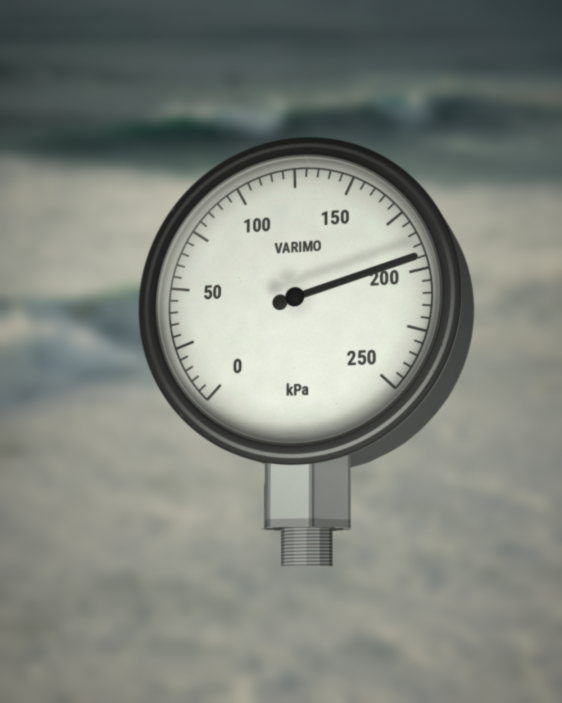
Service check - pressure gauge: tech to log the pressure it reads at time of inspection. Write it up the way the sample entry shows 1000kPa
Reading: 195kPa
